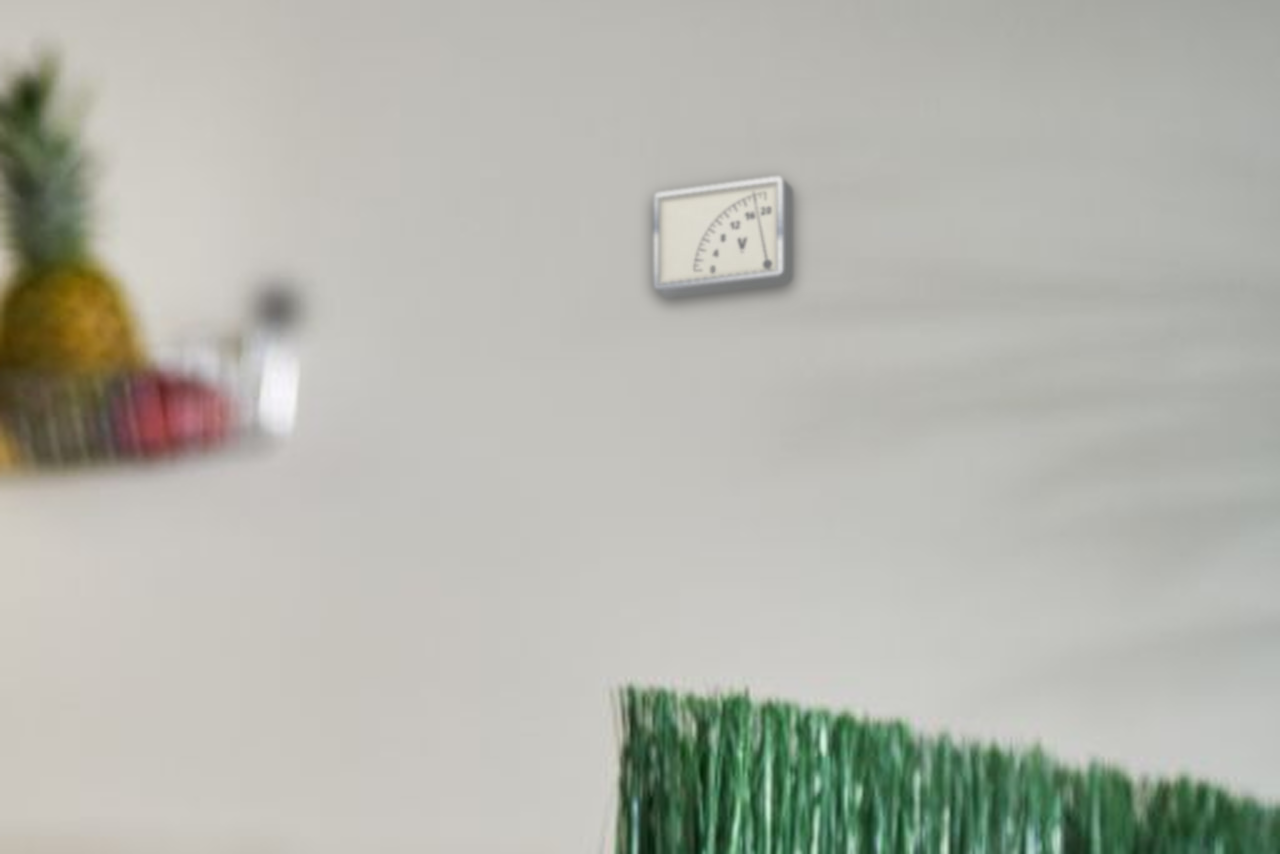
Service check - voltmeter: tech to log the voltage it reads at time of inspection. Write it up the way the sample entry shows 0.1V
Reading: 18V
